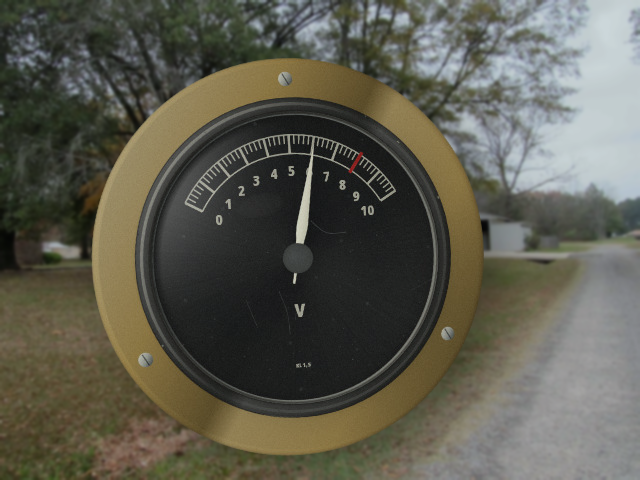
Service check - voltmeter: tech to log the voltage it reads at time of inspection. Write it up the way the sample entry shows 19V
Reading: 6V
